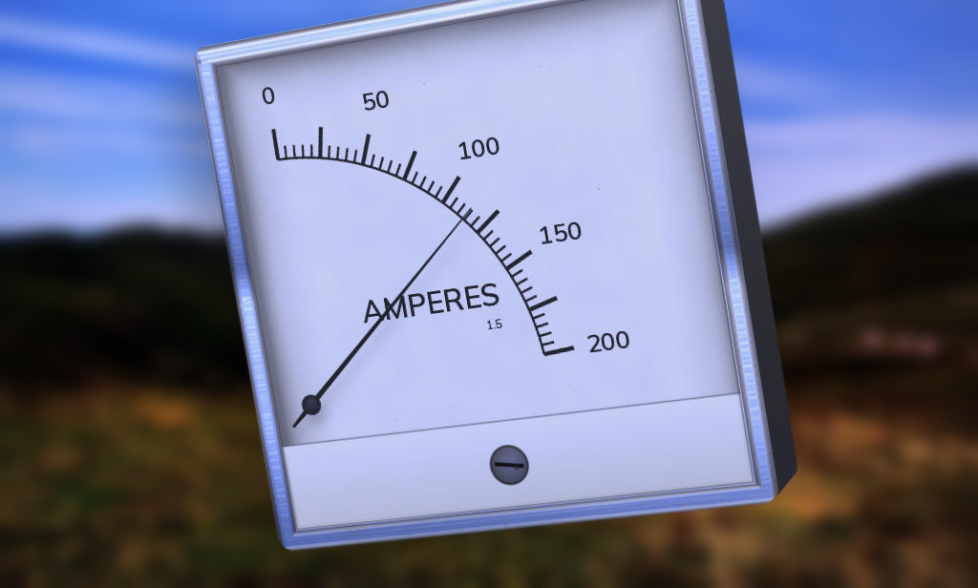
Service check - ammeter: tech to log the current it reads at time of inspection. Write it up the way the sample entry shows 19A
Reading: 115A
